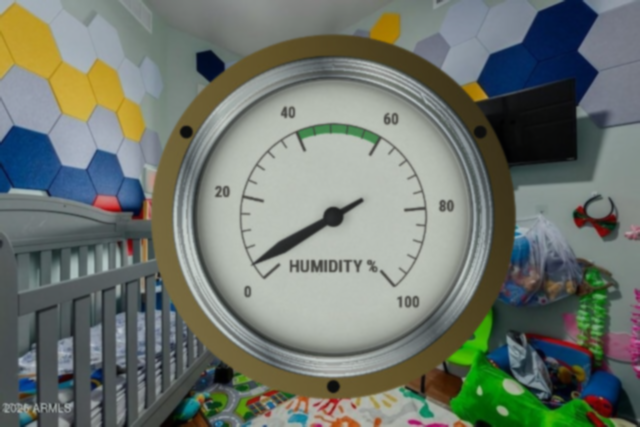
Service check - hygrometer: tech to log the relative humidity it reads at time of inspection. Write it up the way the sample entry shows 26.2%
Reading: 4%
